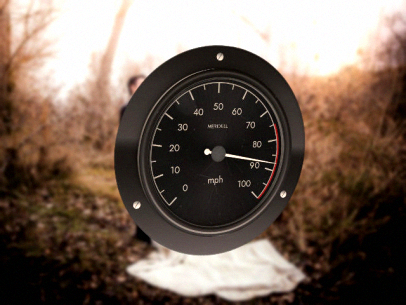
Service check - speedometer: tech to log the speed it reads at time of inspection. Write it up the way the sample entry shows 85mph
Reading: 87.5mph
